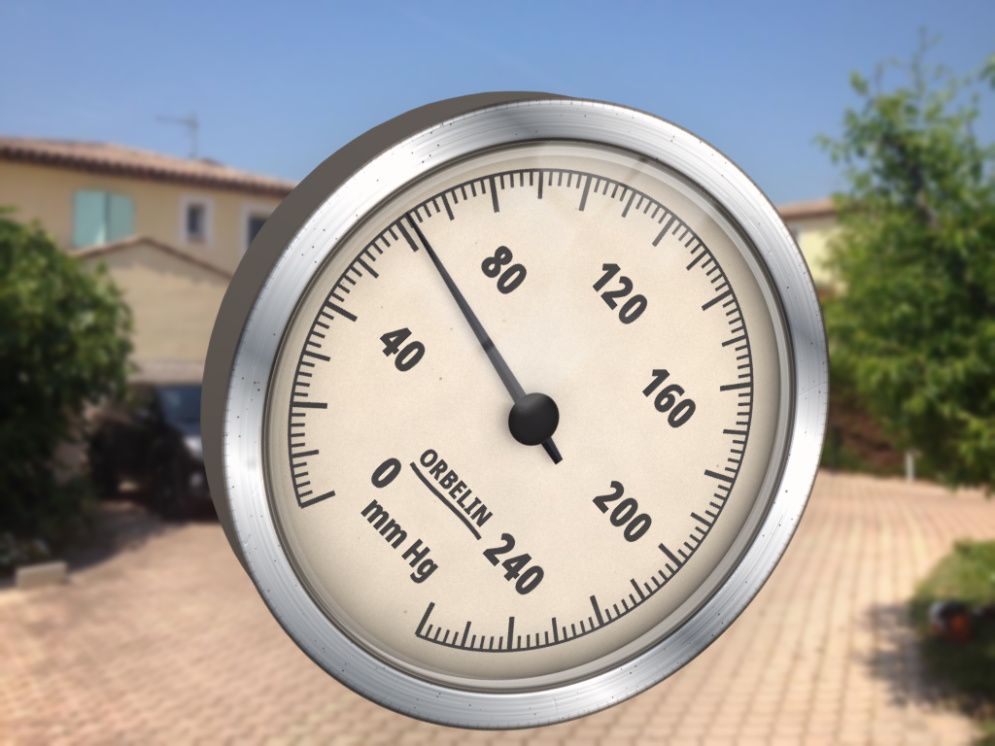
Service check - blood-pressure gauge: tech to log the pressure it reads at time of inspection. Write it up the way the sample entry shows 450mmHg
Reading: 62mmHg
